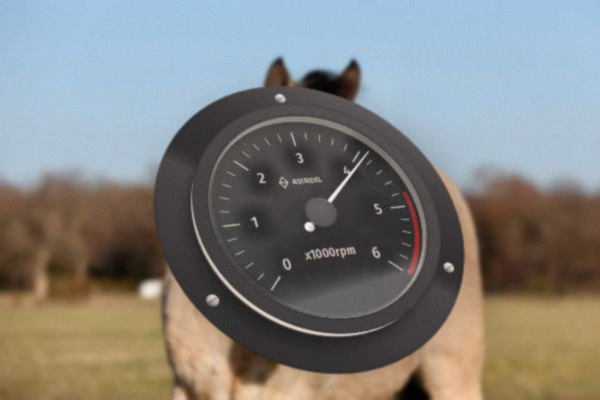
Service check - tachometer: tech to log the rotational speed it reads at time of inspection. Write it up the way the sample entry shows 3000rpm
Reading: 4100rpm
